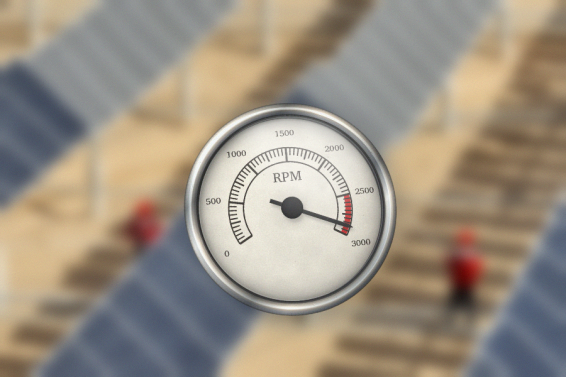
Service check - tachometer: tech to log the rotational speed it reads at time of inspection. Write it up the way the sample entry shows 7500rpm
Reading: 2900rpm
